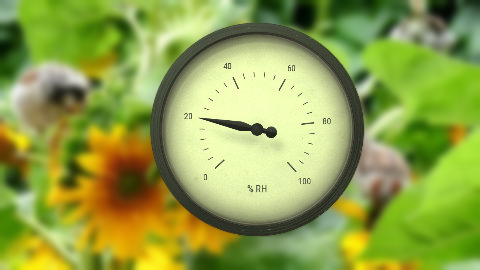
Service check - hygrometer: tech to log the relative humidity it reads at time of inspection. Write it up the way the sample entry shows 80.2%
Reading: 20%
